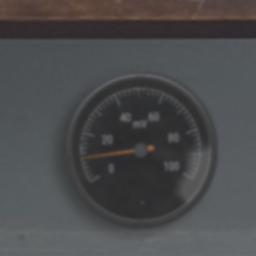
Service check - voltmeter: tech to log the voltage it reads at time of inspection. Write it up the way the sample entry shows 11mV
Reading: 10mV
